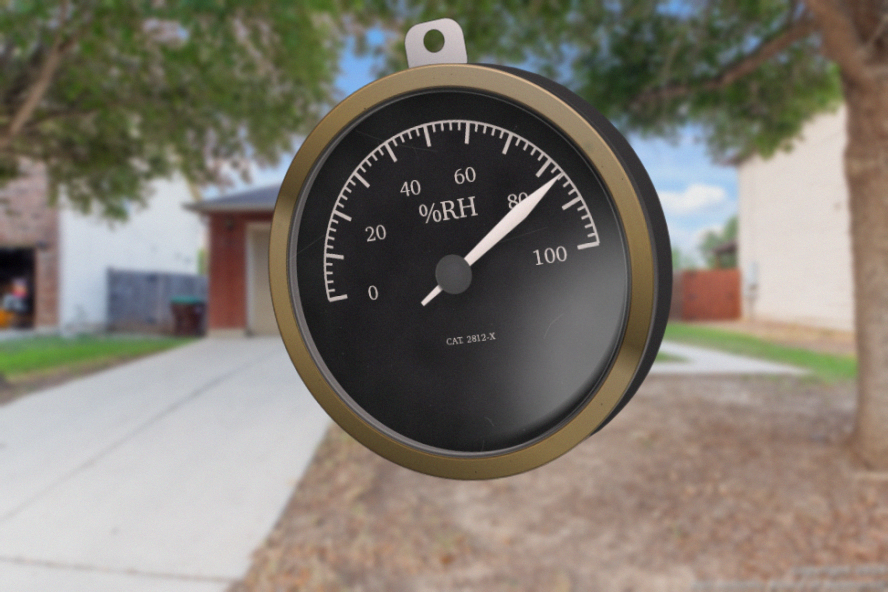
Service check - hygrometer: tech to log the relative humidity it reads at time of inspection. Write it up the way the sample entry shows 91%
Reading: 84%
